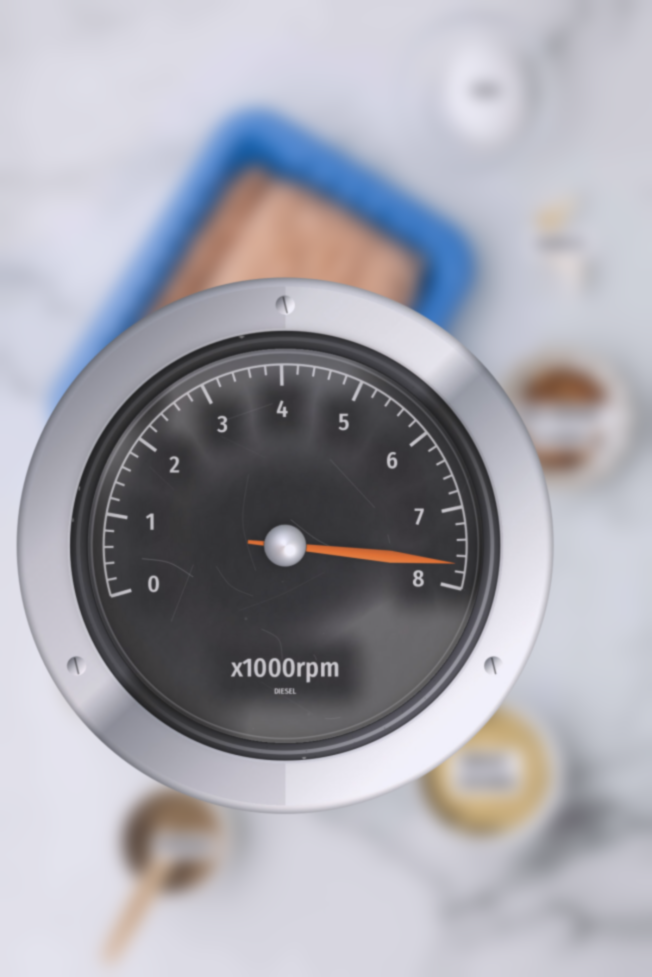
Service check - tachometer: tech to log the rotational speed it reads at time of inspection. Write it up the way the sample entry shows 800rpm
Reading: 7700rpm
